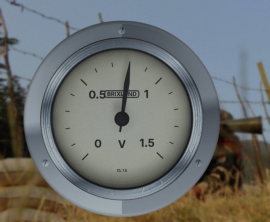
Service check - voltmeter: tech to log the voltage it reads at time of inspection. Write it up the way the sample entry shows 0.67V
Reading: 0.8V
